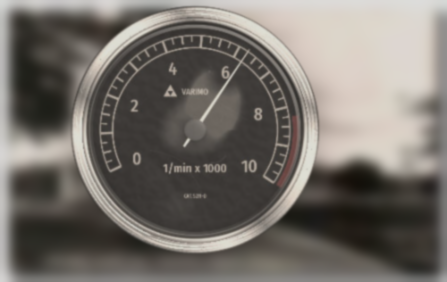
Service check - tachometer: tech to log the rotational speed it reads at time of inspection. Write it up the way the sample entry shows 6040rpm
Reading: 6250rpm
